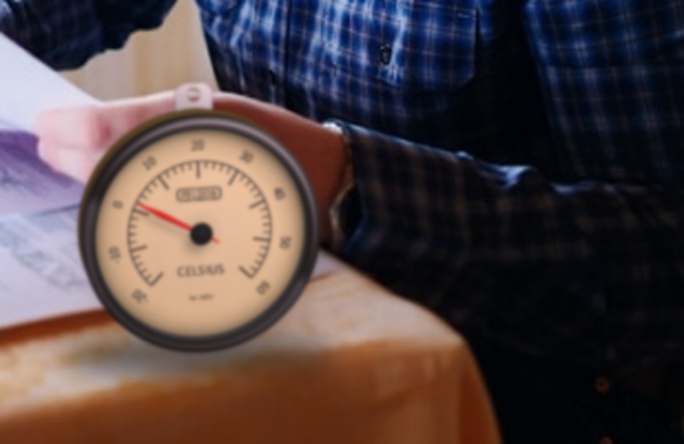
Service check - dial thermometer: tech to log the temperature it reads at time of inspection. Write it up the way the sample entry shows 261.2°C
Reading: 2°C
